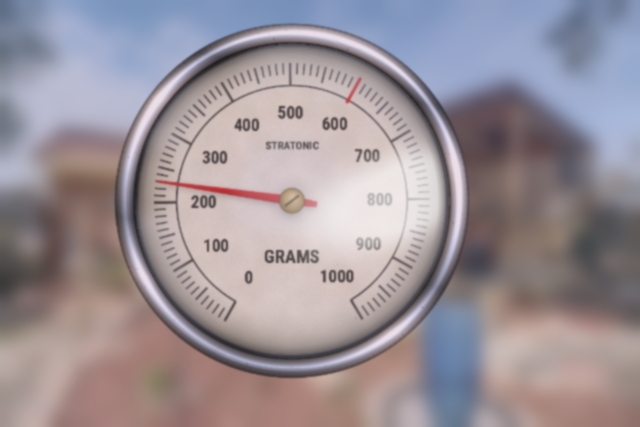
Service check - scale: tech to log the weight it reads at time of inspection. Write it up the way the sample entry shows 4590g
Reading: 230g
